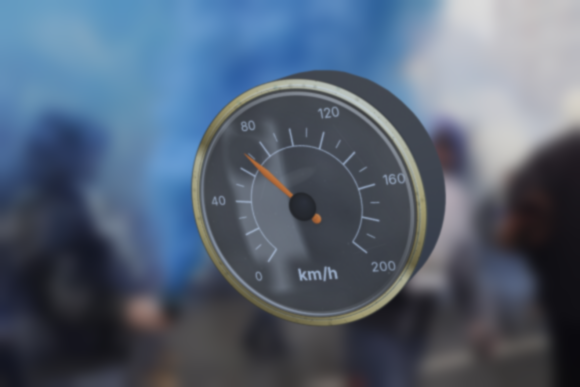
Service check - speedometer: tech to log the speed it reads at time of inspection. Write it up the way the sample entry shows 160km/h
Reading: 70km/h
